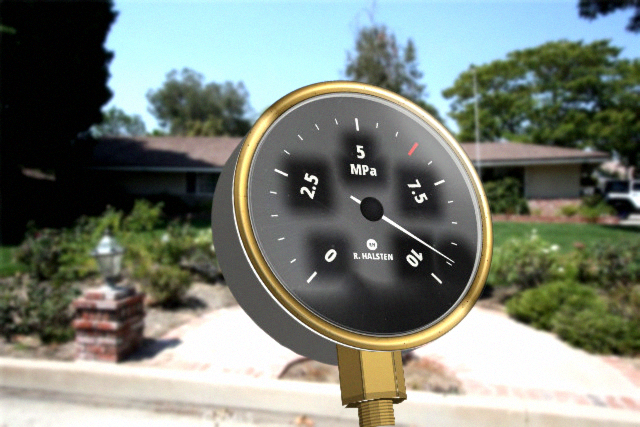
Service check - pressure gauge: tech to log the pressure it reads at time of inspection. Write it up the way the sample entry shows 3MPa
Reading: 9.5MPa
